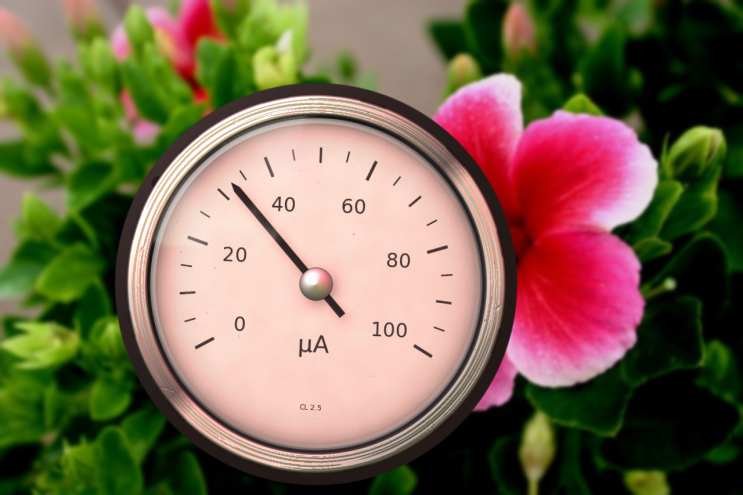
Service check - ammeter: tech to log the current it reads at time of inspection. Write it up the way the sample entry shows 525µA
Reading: 32.5µA
